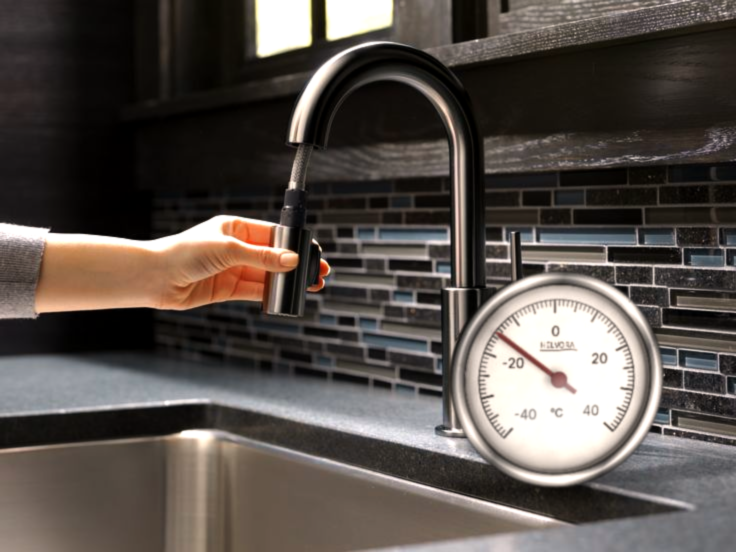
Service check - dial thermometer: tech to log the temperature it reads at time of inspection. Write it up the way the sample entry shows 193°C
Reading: -15°C
